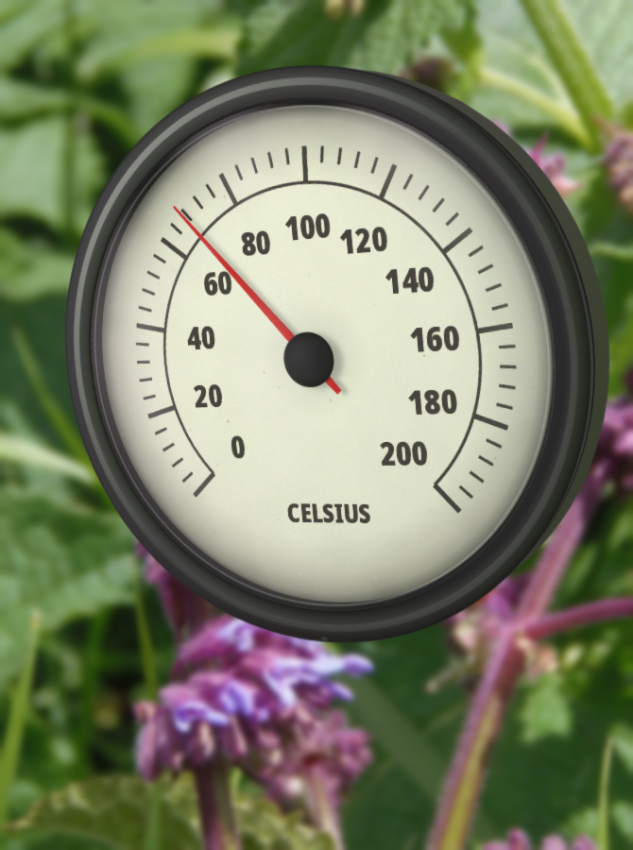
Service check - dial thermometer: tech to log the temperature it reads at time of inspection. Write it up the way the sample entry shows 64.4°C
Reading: 68°C
